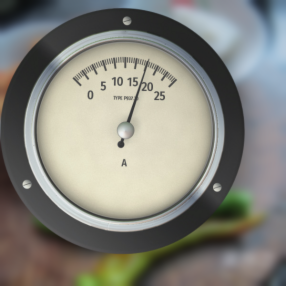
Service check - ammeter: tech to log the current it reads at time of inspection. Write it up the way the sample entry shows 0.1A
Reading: 17.5A
